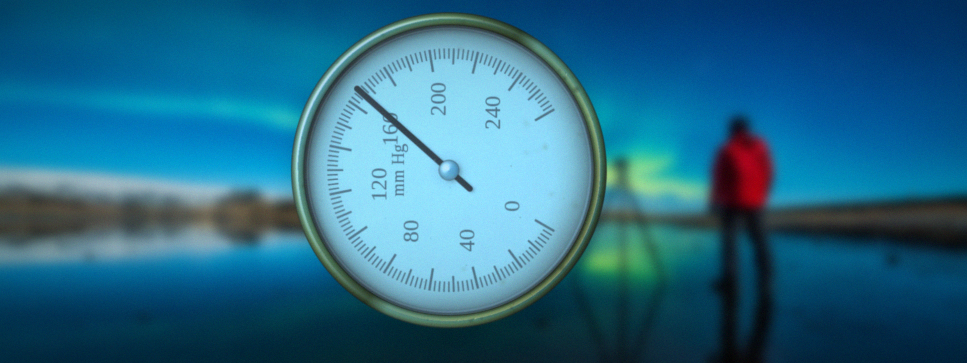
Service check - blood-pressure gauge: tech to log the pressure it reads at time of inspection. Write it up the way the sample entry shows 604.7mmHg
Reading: 166mmHg
